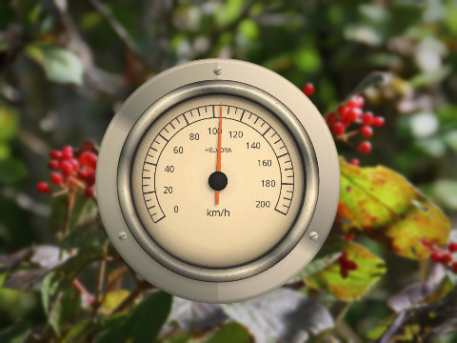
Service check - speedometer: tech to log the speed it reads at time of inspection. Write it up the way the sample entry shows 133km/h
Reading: 105km/h
